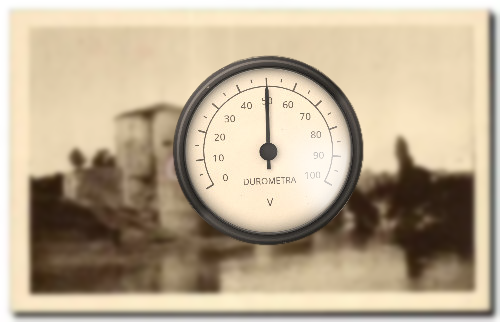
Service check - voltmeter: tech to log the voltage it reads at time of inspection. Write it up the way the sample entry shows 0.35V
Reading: 50V
